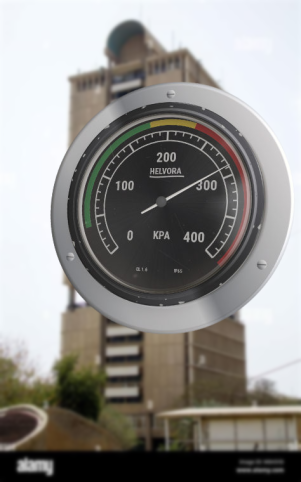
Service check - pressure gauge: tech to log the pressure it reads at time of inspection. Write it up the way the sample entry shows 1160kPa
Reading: 290kPa
